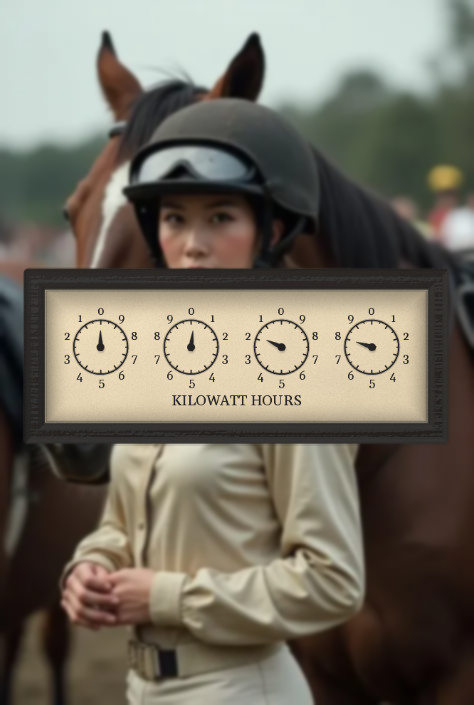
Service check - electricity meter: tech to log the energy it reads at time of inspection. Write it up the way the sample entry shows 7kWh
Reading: 18kWh
